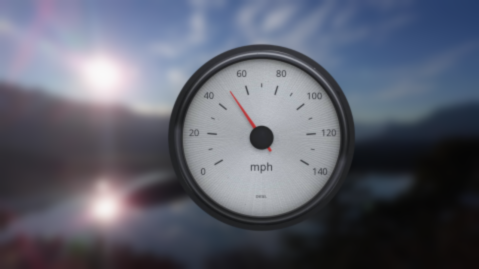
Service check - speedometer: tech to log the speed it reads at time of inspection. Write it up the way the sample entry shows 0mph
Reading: 50mph
